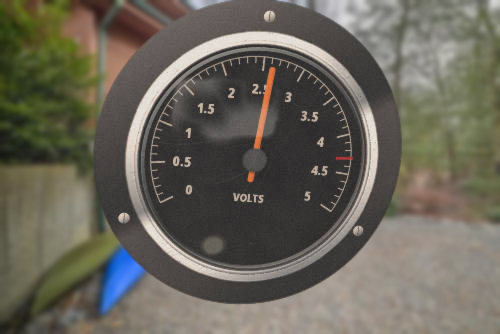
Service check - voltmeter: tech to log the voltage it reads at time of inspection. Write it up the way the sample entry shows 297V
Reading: 2.6V
